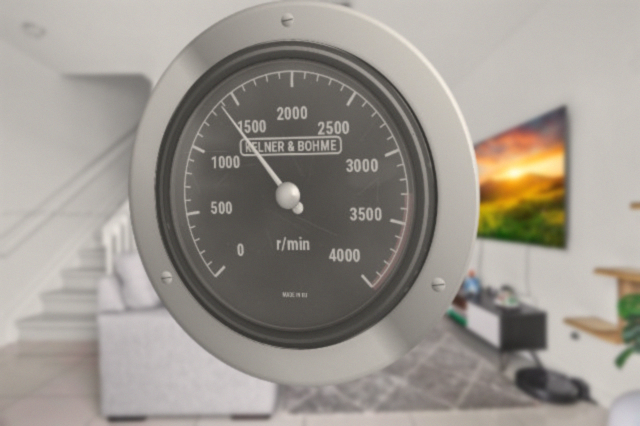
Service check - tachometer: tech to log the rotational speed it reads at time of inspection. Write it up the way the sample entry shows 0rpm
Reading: 1400rpm
